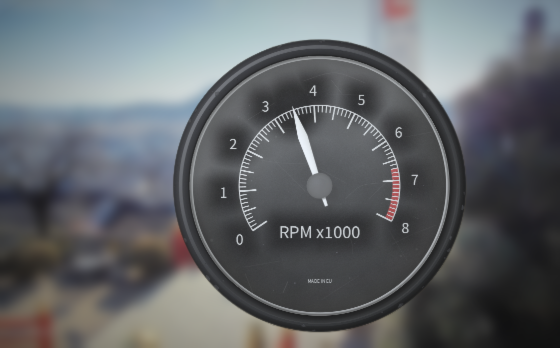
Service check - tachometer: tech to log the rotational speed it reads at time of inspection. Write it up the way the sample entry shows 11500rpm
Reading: 3500rpm
